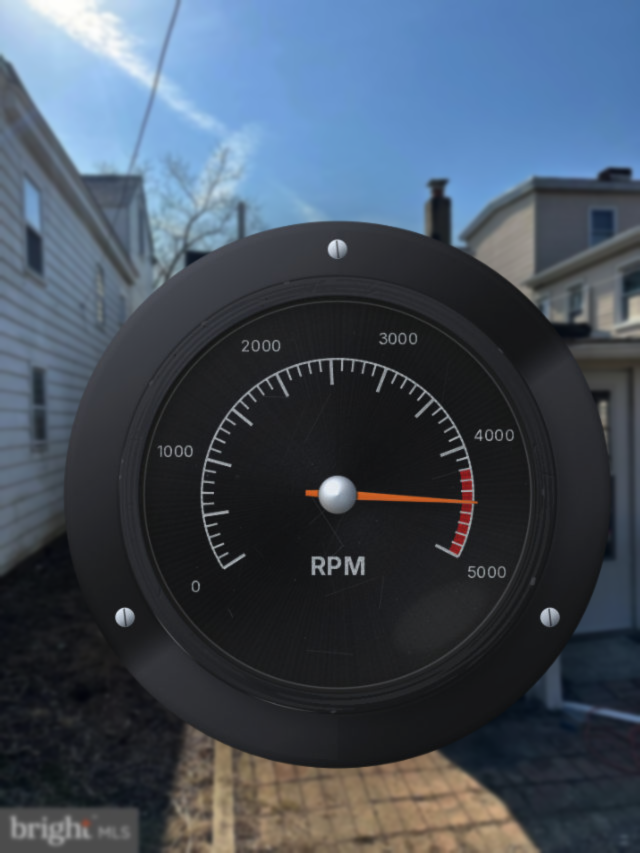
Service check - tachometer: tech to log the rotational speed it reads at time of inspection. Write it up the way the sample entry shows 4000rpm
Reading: 4500rpm
